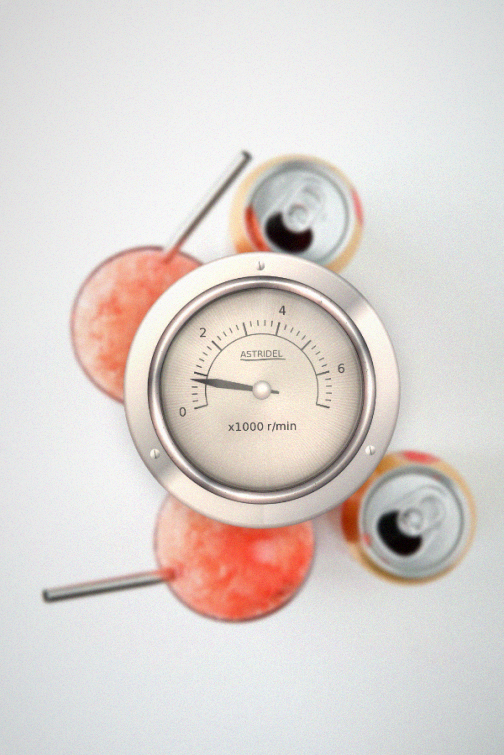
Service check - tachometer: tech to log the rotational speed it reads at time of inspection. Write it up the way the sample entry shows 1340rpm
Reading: 800rpm
